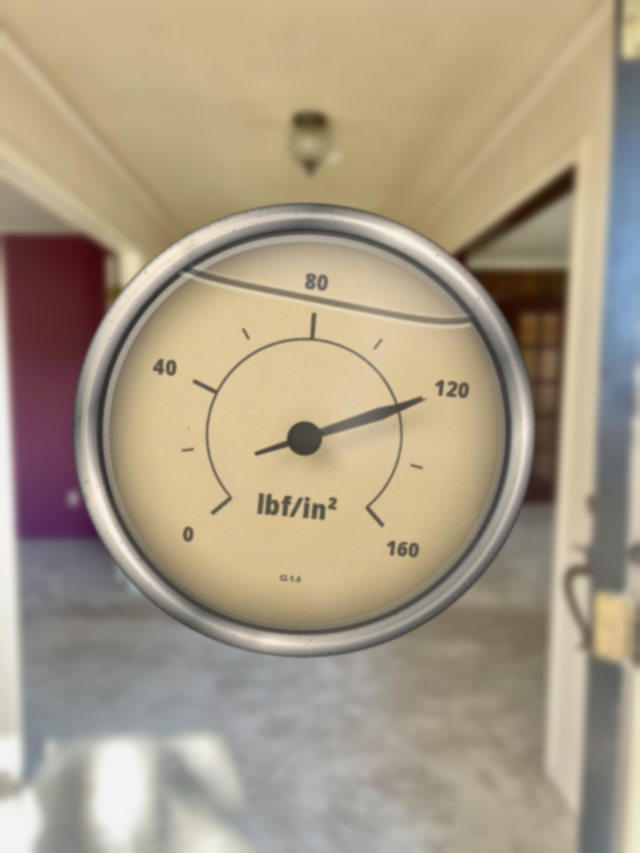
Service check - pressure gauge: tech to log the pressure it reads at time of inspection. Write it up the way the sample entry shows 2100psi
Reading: 120psi
